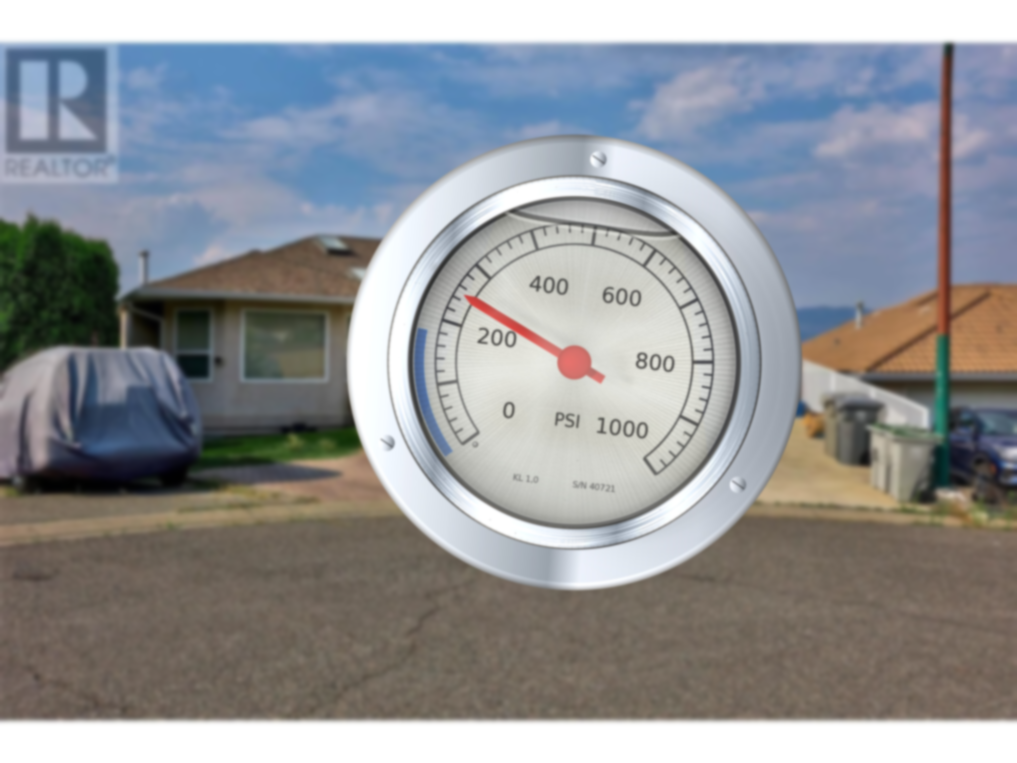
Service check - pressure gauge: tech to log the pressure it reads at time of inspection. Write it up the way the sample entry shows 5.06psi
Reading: 250psi
